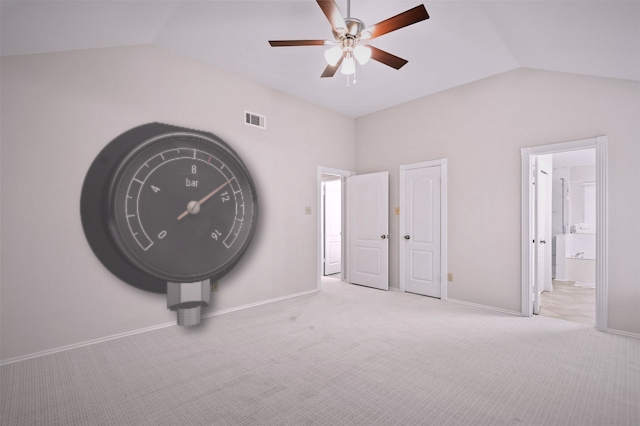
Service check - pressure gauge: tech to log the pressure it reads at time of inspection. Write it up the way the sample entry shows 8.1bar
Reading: 11bar
